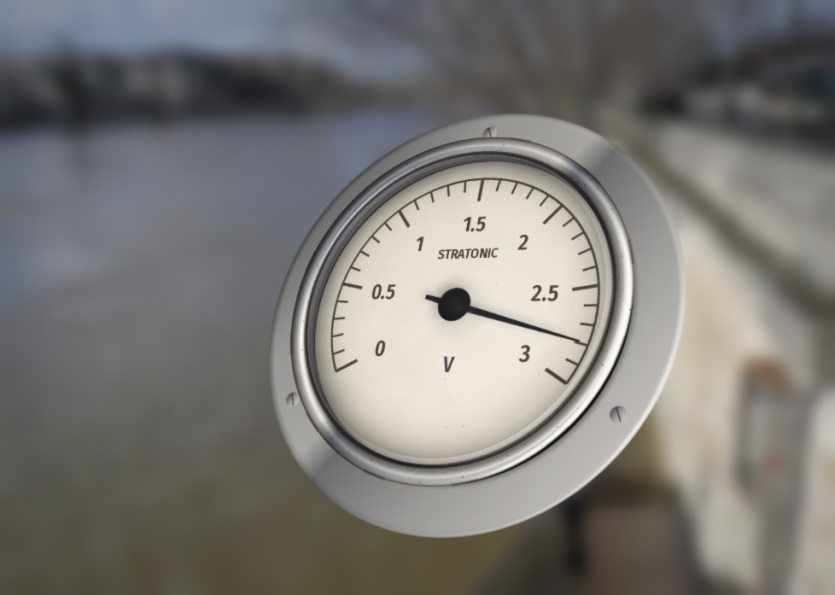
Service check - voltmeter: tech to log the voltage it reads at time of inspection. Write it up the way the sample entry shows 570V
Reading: 2.8V
